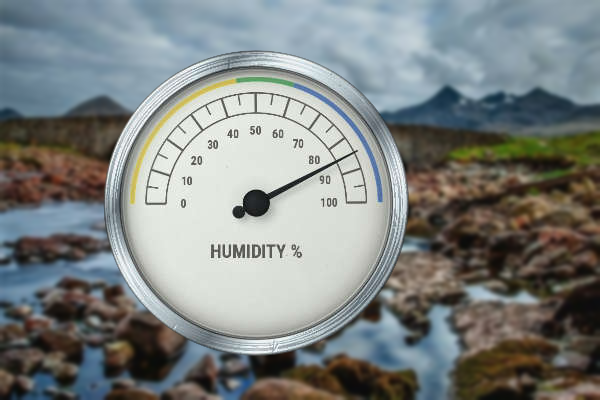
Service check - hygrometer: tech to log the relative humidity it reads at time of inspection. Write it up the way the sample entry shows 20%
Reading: 85%
